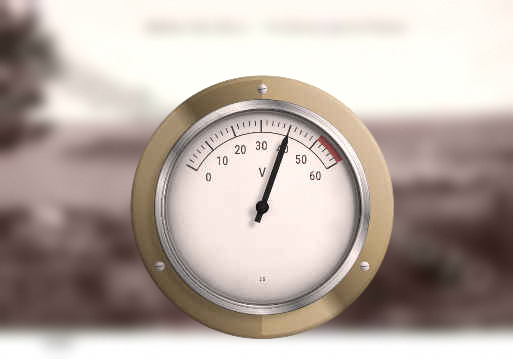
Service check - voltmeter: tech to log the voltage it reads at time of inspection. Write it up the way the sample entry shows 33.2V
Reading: 40V
